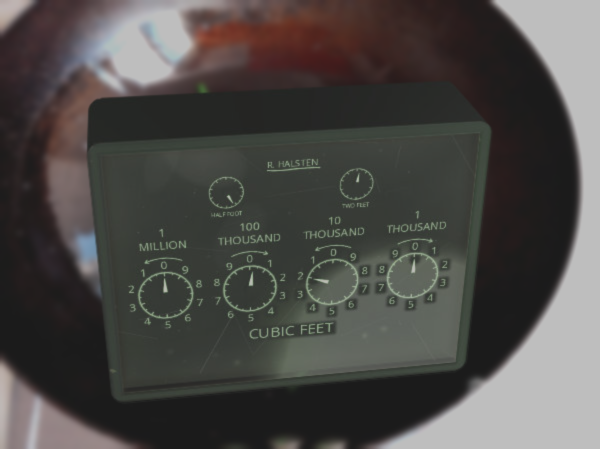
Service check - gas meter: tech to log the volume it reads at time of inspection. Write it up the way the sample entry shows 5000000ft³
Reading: 2000ft³
